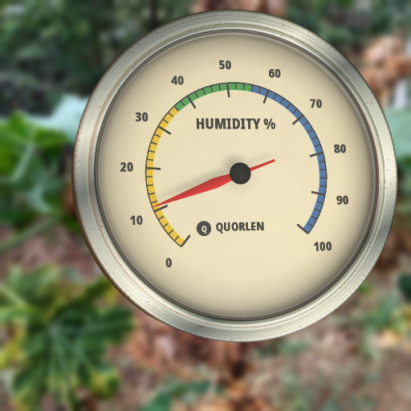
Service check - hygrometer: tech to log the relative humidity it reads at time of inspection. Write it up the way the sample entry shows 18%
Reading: 11%
